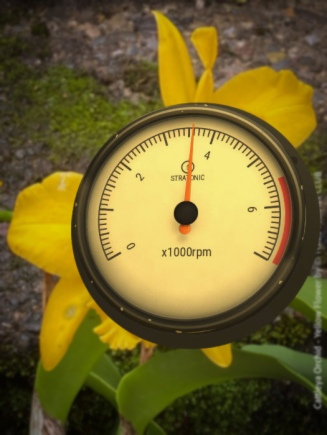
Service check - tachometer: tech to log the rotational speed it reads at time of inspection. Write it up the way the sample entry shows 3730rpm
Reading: 3600rpm
